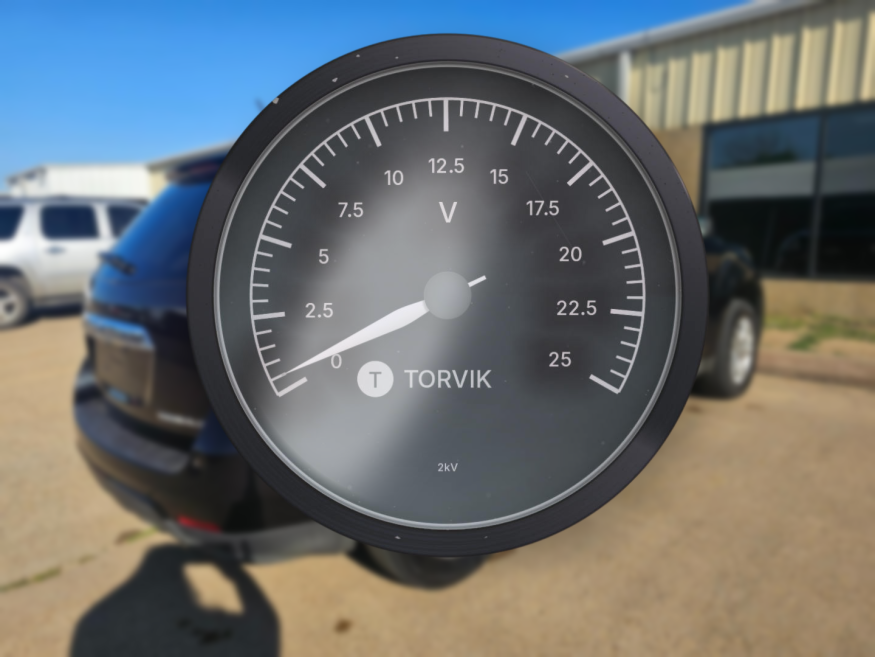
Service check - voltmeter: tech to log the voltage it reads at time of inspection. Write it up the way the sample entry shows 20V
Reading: 0.5V
